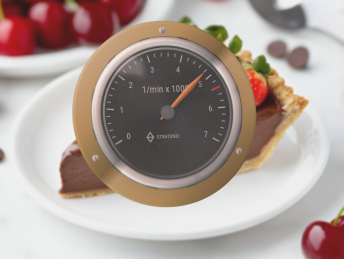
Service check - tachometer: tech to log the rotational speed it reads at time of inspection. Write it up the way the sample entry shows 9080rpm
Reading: 4800rpm
